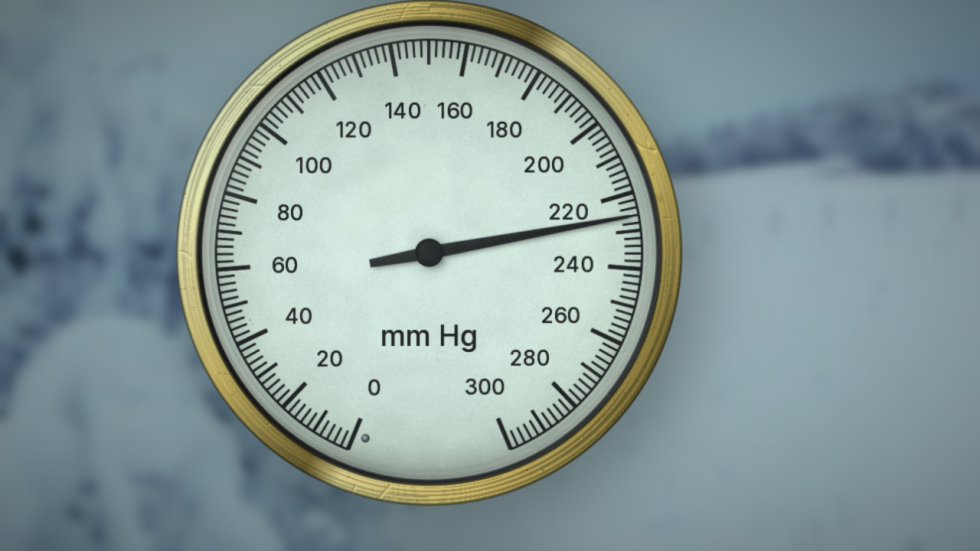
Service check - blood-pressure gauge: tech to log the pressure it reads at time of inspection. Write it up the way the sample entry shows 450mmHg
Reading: 226mmHg
